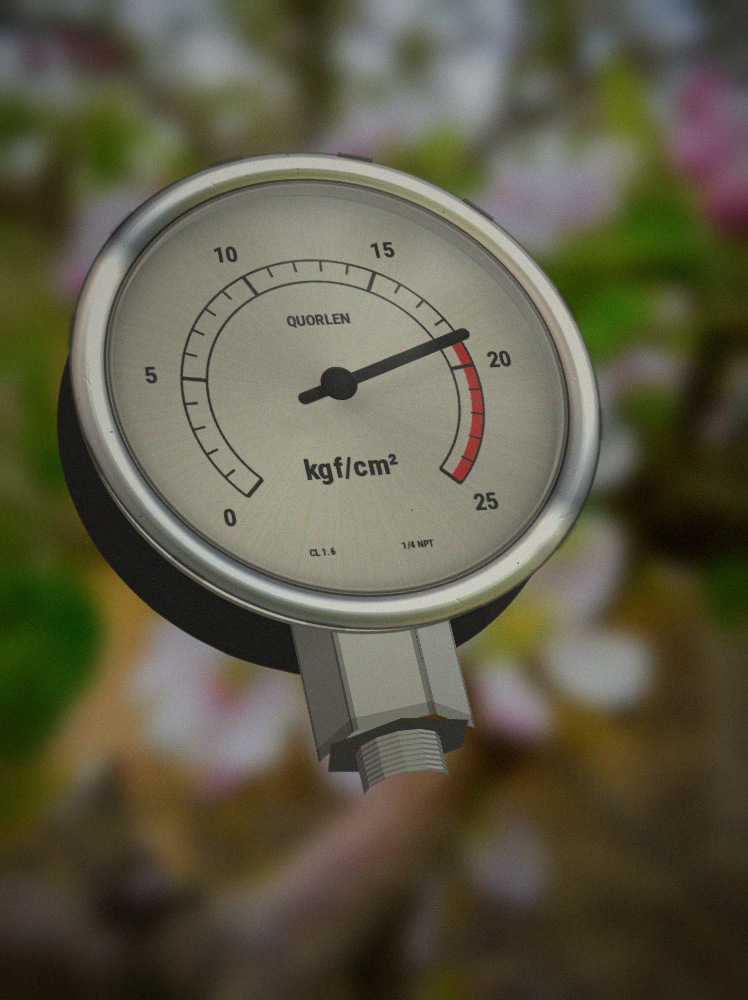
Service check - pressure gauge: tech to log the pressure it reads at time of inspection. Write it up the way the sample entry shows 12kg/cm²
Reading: 19kg/cm²
